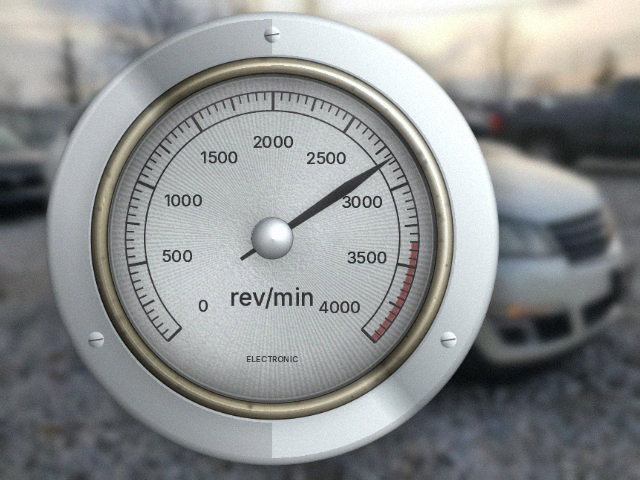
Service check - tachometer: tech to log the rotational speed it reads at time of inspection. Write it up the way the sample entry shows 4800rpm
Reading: 2825rpm
